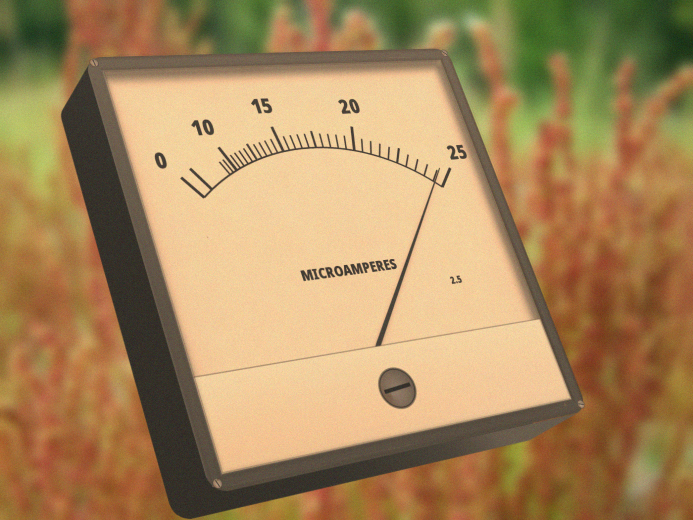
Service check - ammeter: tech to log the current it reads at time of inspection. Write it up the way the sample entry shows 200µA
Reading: 24.5µA
